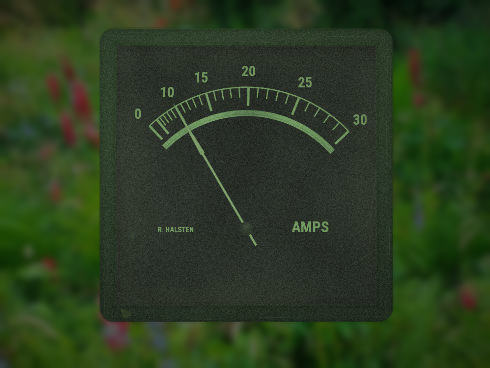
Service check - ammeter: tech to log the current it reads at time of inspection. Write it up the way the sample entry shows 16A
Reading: 10A
